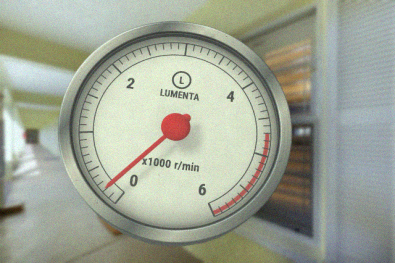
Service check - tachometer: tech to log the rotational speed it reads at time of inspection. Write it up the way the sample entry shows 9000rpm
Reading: 200rpm
